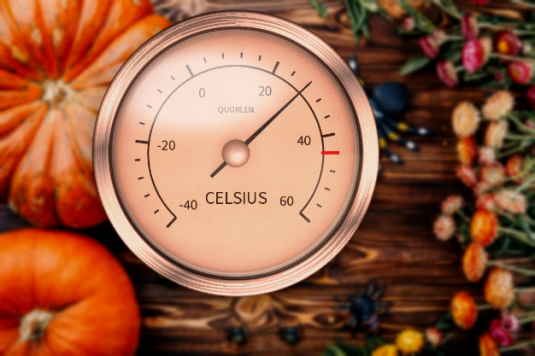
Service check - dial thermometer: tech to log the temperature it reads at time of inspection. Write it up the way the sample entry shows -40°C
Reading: 28°C
